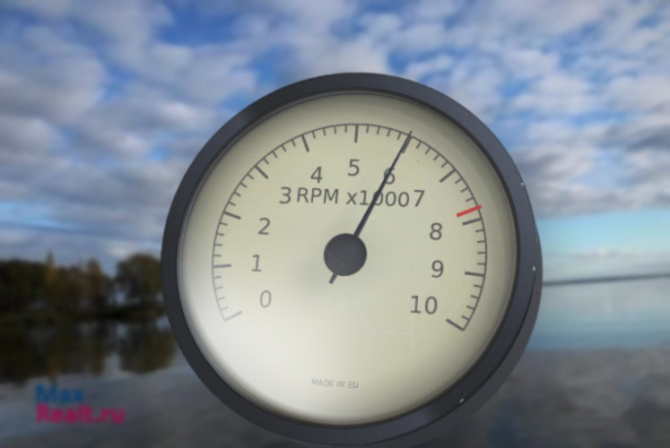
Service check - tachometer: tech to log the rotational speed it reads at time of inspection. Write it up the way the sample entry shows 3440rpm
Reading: 6000rpm
